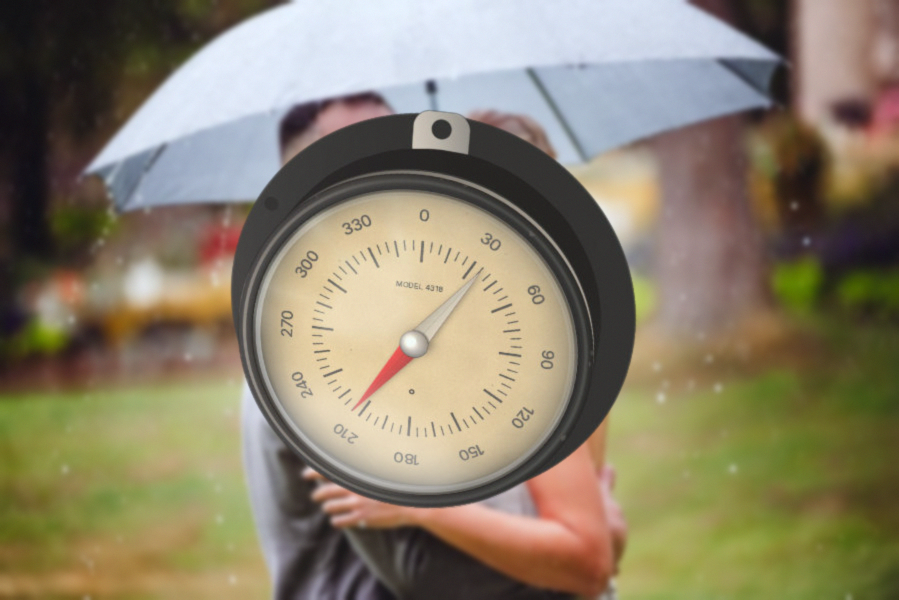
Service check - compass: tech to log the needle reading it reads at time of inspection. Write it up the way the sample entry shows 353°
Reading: 215°
